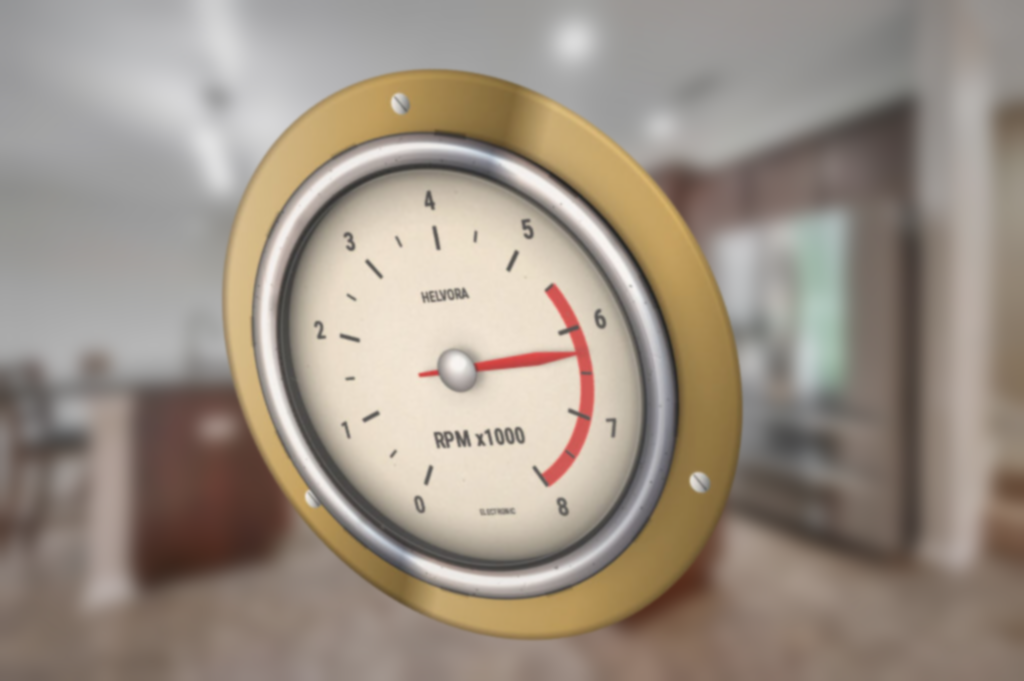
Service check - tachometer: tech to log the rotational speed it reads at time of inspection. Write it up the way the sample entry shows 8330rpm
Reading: 6250rpm
